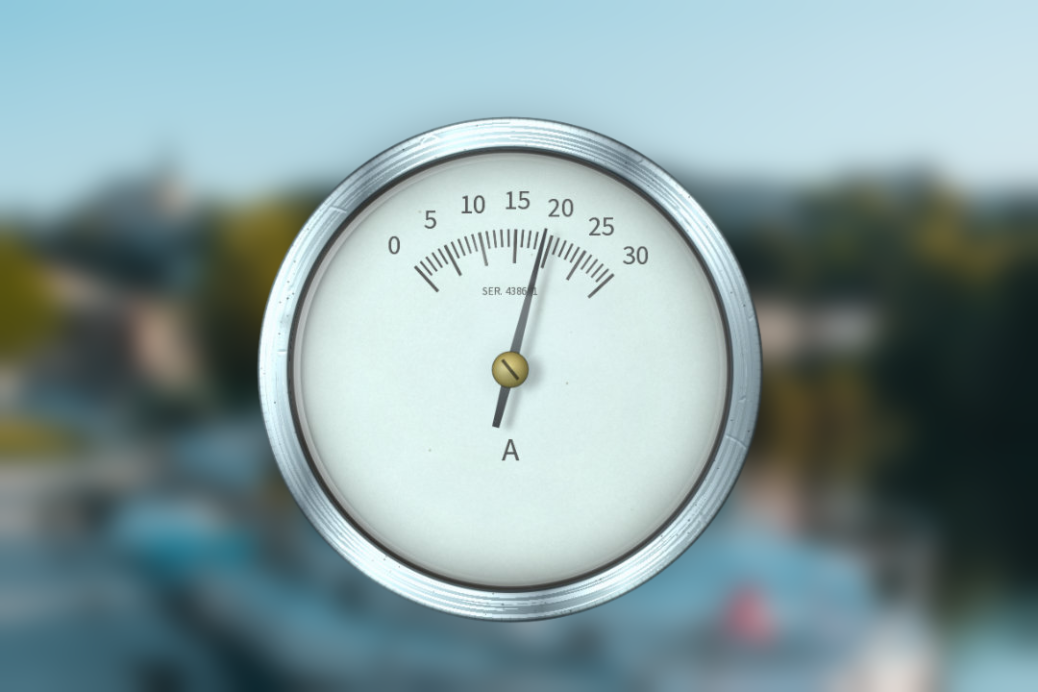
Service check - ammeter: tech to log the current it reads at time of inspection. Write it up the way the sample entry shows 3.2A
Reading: 19A
